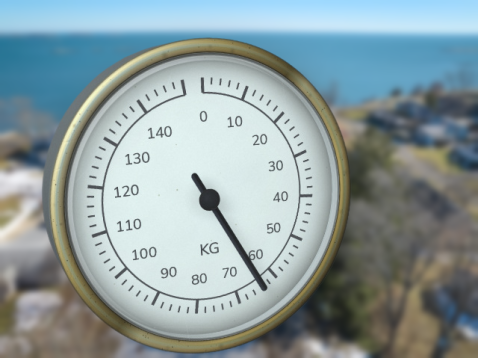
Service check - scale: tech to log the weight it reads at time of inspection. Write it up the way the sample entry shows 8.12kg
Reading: 64kg
